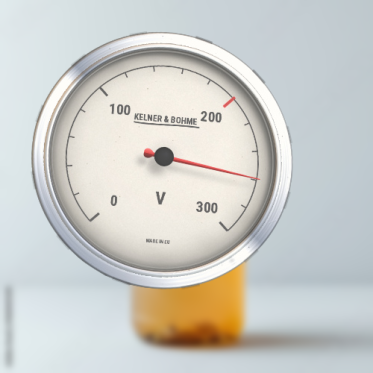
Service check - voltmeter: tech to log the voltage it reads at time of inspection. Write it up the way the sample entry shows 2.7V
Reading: 260V
